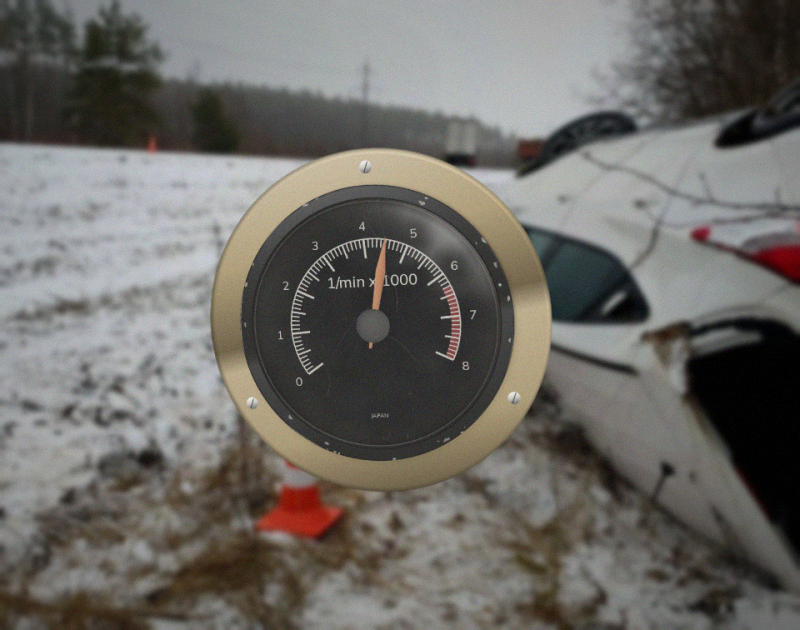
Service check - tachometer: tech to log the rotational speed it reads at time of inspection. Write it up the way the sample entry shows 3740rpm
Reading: 4500rpm
